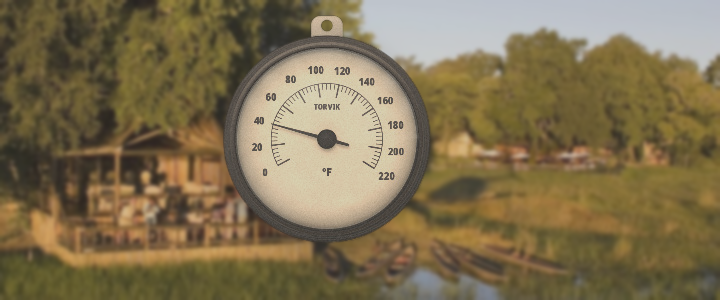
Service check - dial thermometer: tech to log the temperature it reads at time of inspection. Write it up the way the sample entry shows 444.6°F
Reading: 40°F
